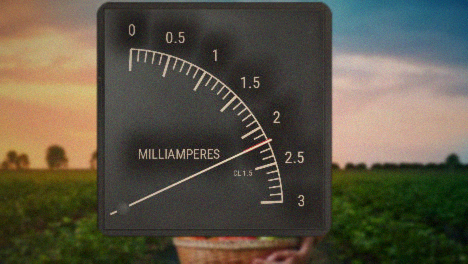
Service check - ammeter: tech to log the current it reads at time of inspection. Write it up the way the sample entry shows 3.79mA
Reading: 2.2mA
